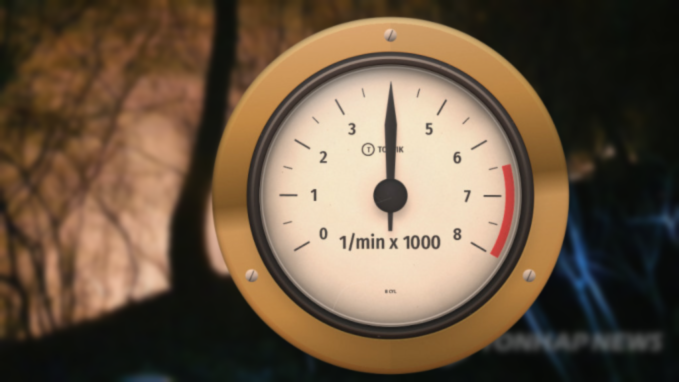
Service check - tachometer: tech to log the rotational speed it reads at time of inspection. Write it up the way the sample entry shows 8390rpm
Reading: 4000rpm
